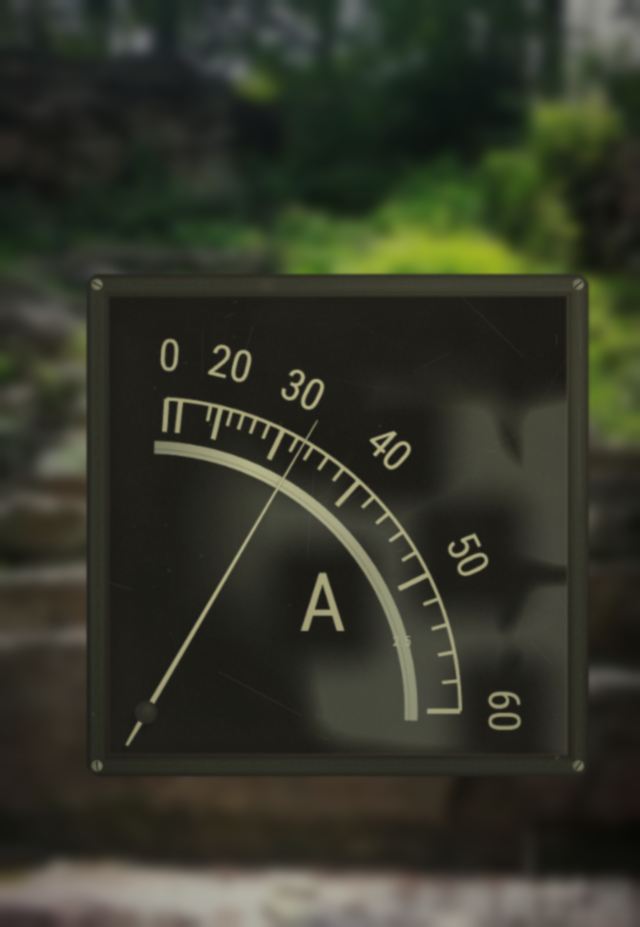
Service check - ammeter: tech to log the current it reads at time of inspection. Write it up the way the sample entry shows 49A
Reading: 33A
